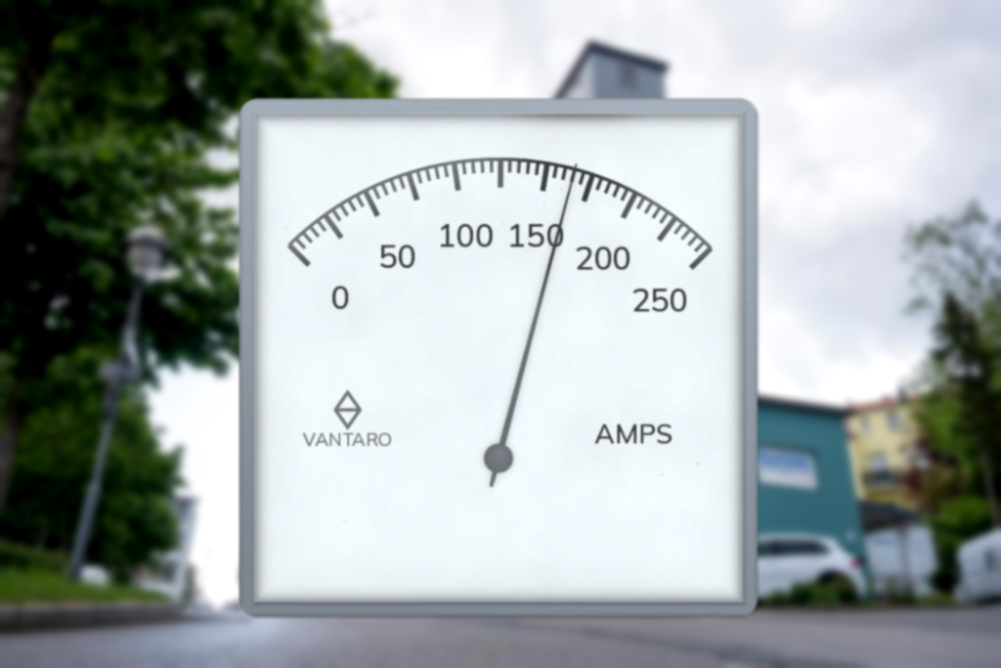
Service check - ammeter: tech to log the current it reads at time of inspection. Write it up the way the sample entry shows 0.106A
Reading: 165A
